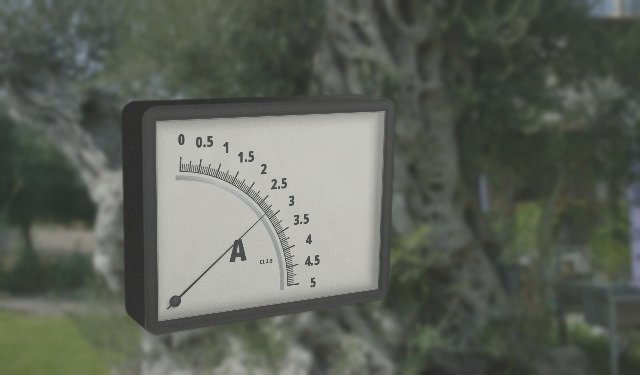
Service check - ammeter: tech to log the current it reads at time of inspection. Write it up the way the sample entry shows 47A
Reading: 2.75A
